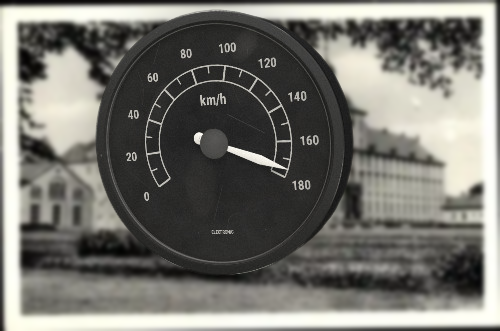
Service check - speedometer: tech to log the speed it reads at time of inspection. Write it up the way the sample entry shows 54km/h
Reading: 175km/h
